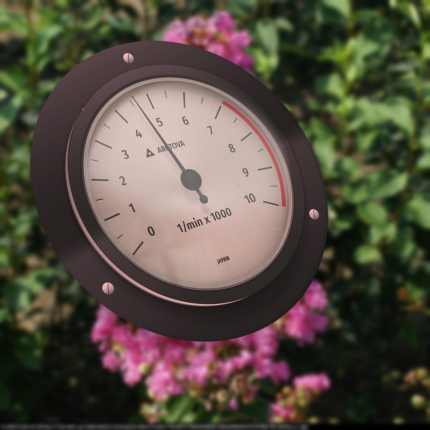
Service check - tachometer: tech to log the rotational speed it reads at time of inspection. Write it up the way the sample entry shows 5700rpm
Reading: 4500rpm
